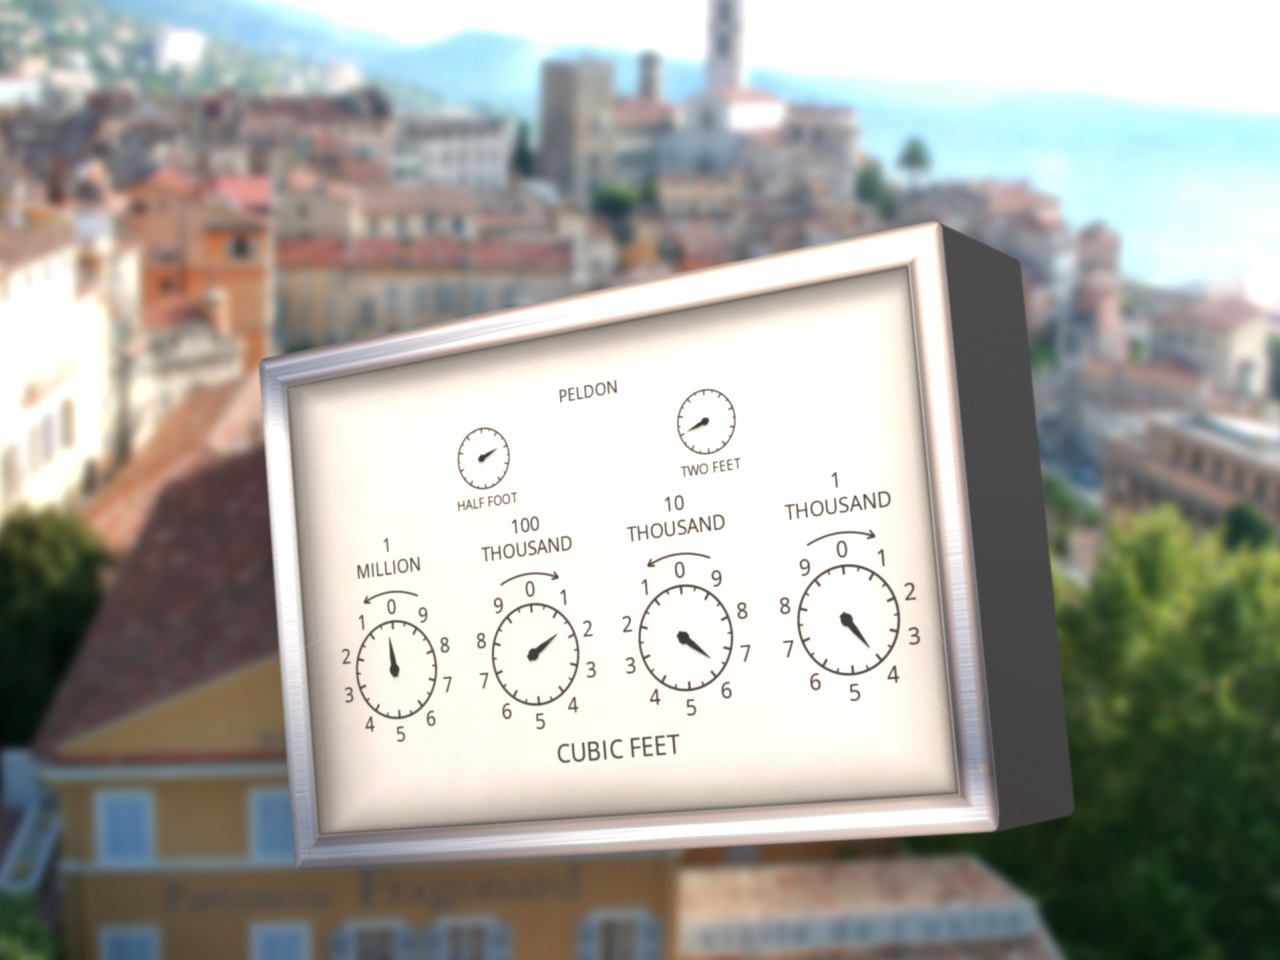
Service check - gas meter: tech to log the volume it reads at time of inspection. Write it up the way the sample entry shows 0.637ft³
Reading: 16400ft³
